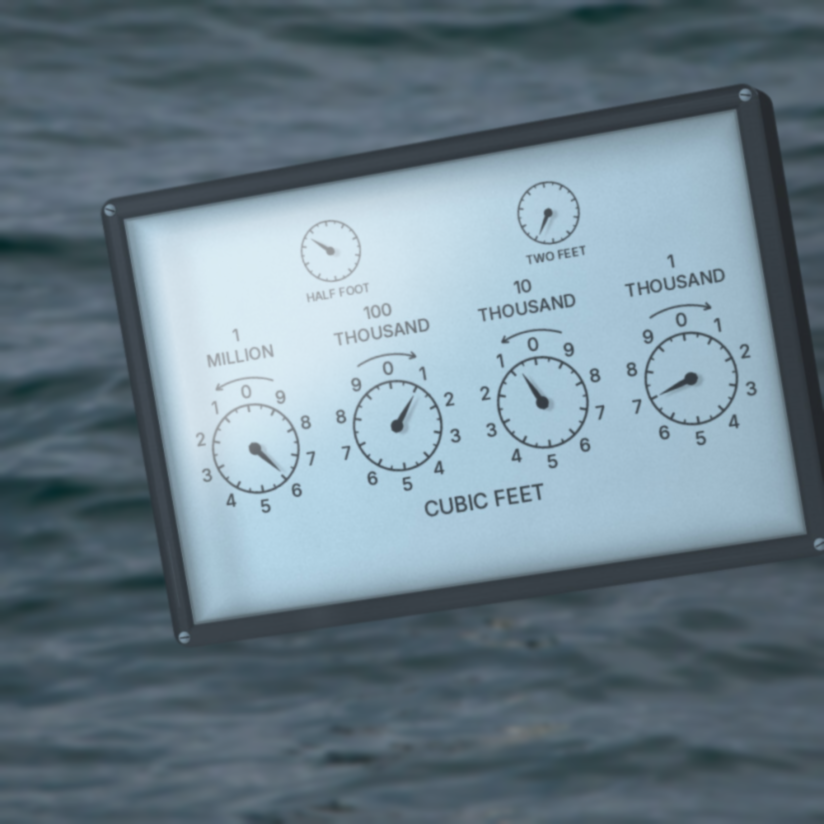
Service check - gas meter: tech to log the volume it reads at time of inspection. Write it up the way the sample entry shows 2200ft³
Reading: 610700ft³
